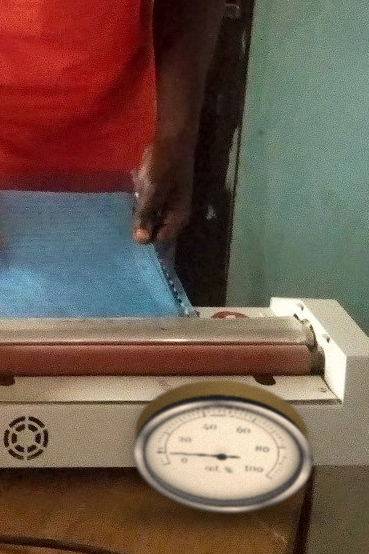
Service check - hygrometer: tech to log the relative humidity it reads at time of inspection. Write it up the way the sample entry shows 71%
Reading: 10%
